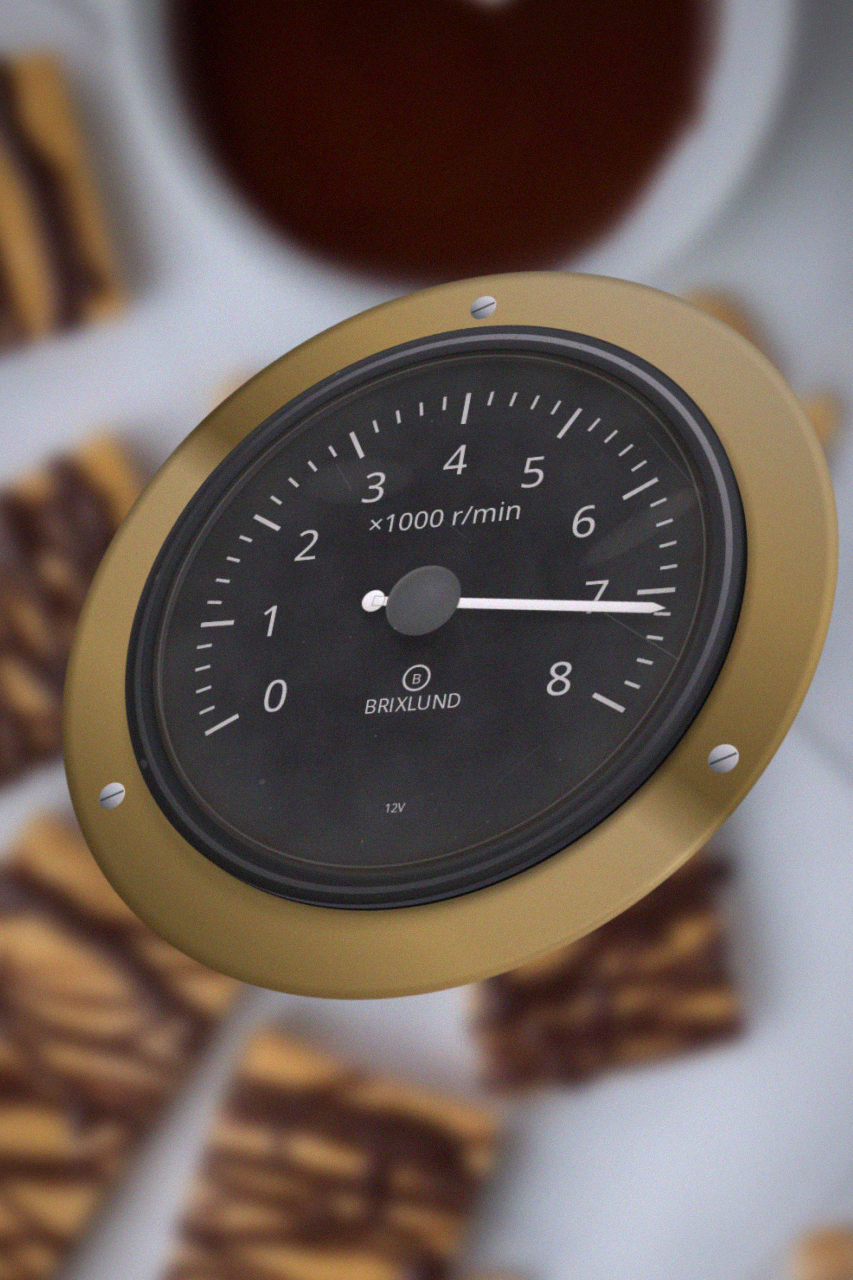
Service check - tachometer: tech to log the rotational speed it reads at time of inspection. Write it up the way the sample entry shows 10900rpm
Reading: 7200rpm
